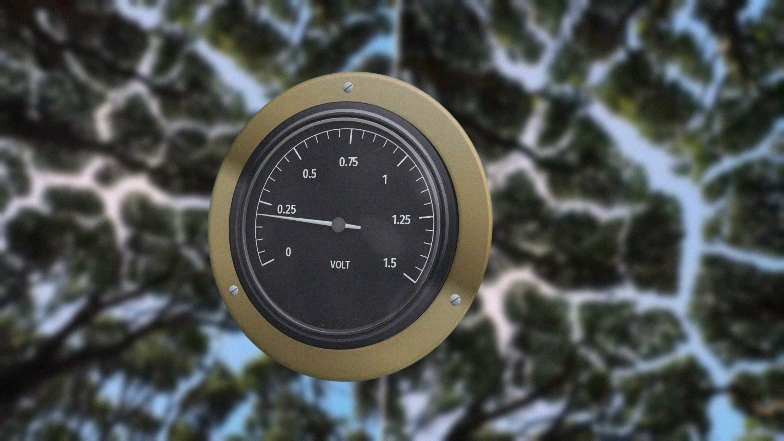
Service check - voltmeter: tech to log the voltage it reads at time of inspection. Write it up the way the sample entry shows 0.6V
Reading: 0.2V
